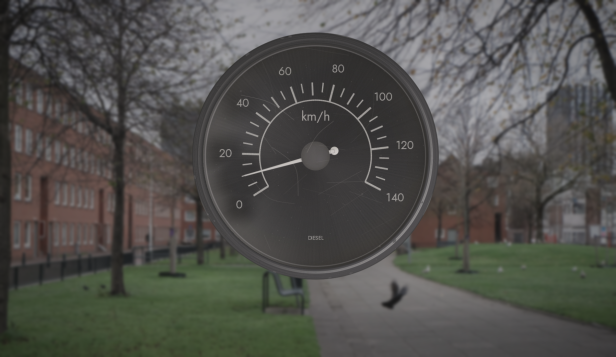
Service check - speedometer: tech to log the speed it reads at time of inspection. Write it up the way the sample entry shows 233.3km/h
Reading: 10km/h
